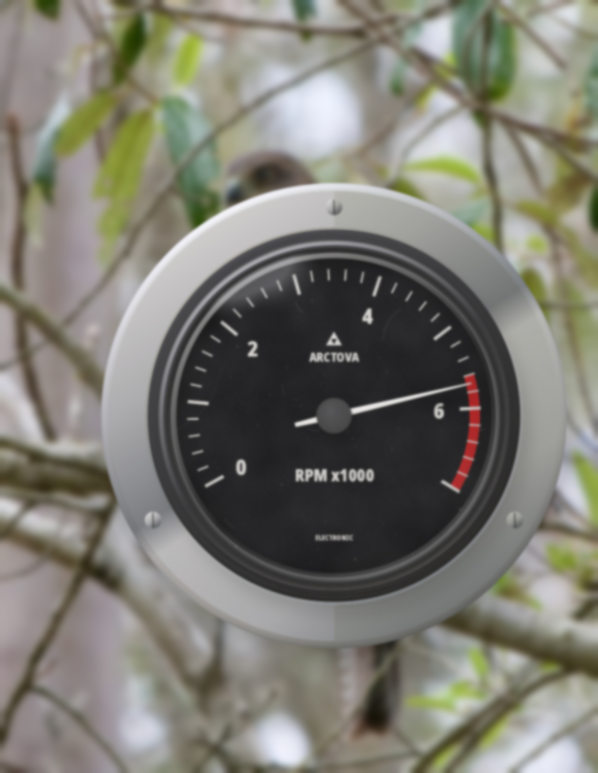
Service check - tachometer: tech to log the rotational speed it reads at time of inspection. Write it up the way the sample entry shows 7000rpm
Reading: 5700rpm
